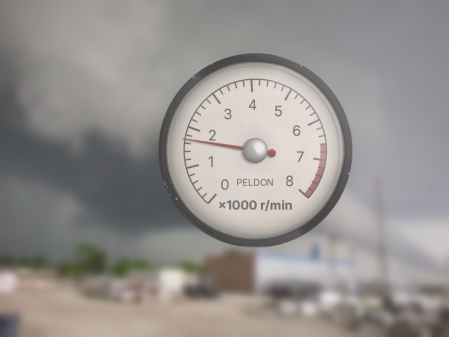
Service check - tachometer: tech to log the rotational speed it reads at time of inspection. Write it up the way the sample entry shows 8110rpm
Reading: 1700rpm
